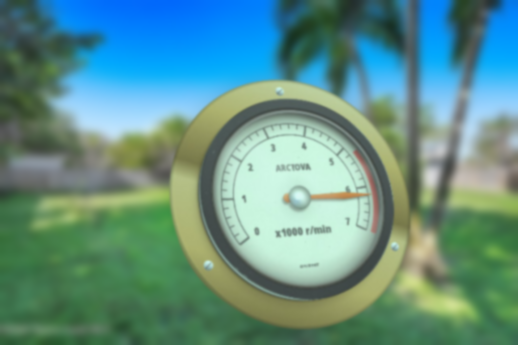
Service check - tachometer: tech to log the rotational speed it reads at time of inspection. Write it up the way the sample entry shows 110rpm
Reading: 6200rpm
